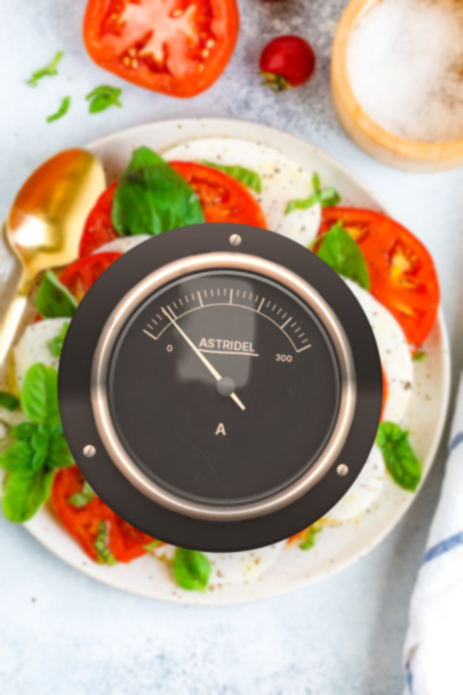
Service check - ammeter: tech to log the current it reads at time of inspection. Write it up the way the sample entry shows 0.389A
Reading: 40A
